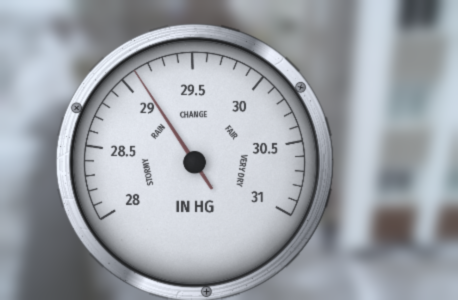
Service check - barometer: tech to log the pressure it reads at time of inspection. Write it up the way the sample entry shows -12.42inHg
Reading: 29.1inHg
